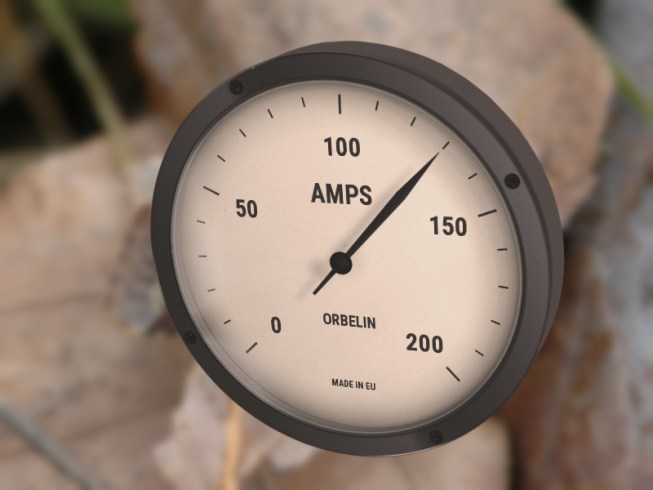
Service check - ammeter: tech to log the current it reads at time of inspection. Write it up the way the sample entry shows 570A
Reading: 130A
